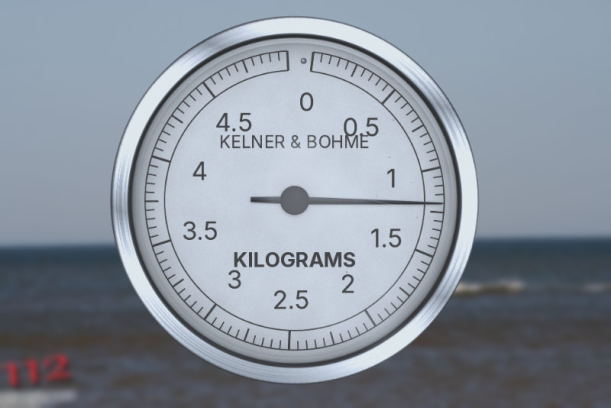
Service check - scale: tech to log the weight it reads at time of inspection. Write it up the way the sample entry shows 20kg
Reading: 1.2kg
